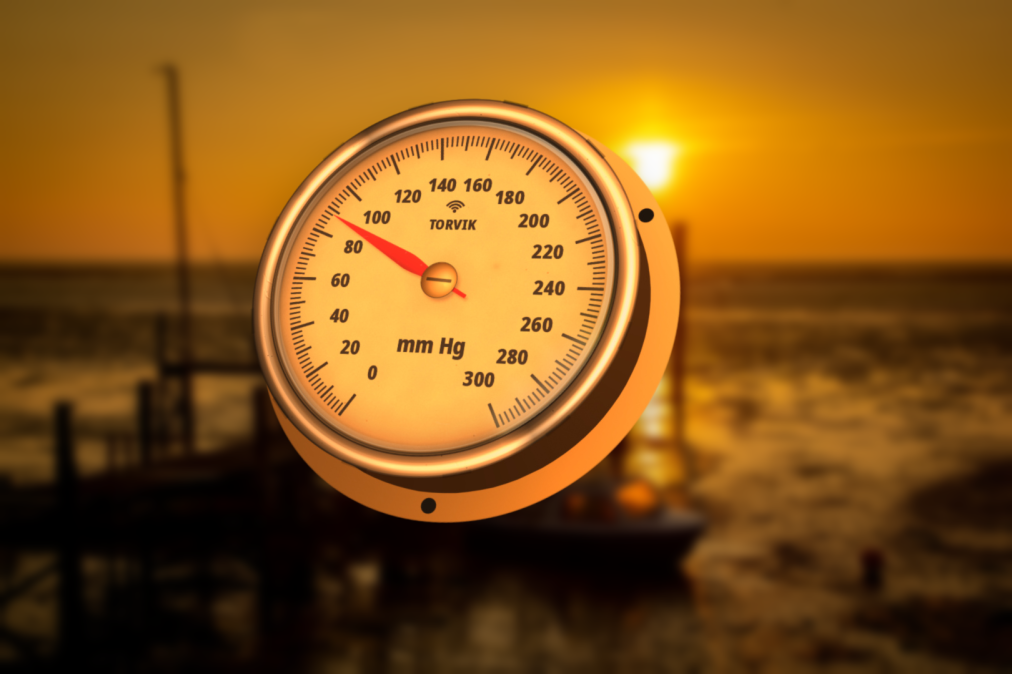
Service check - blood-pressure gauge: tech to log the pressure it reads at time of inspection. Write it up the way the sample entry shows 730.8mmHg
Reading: 88mmHg
